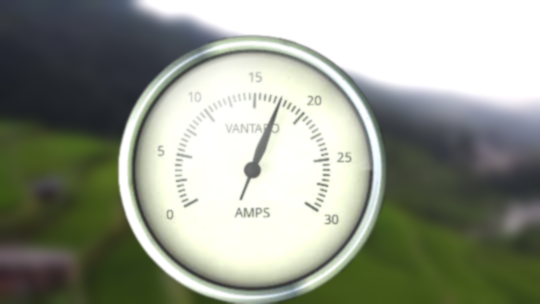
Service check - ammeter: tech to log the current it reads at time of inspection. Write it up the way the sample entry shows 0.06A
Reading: 17.5A
